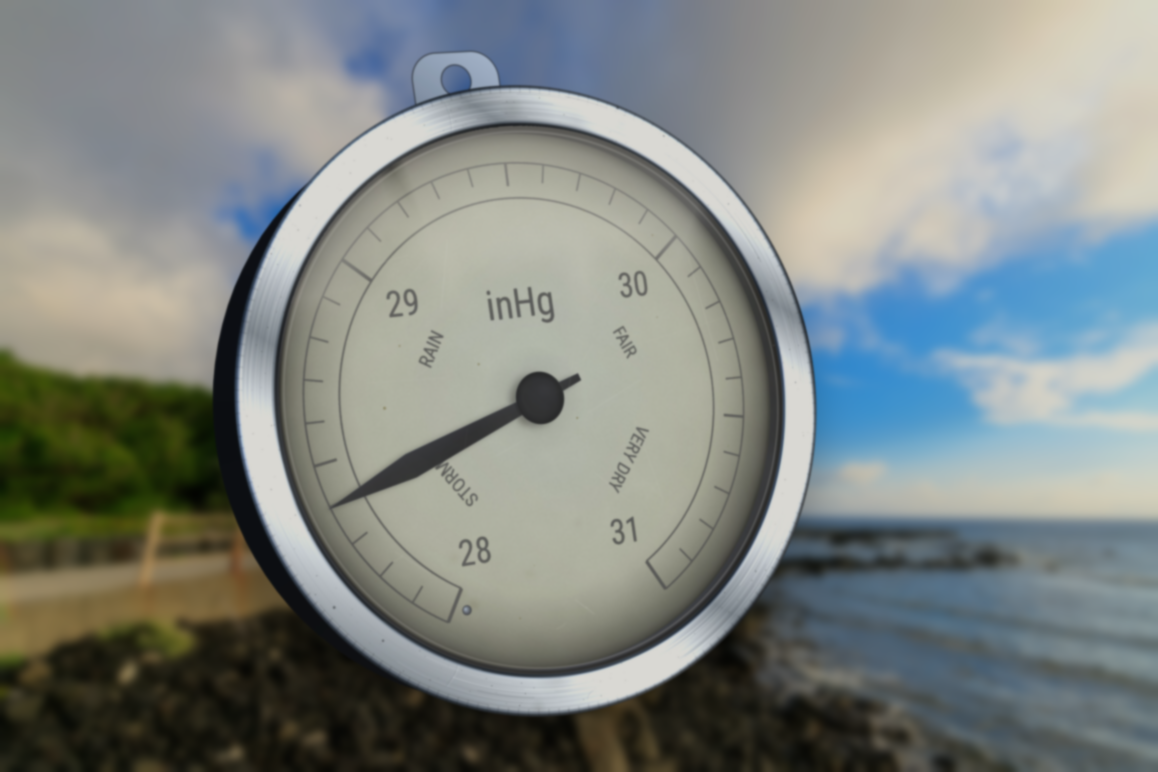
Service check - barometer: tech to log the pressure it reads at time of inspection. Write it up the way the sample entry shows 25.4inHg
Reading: 28.4inHg
